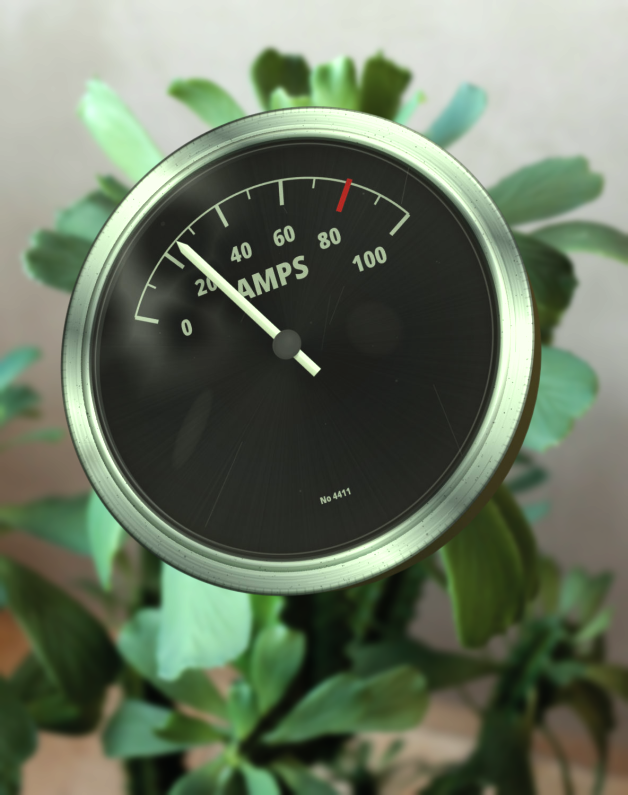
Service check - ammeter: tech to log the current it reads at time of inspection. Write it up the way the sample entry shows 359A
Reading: 25A
